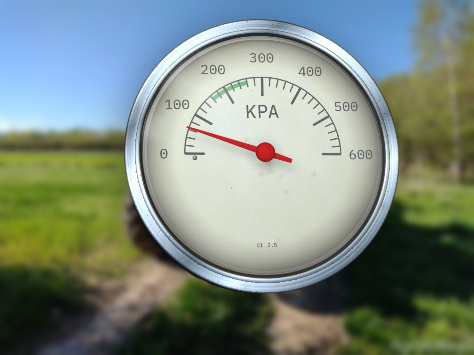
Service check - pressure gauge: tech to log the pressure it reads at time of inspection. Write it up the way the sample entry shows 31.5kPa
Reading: 60kPa
